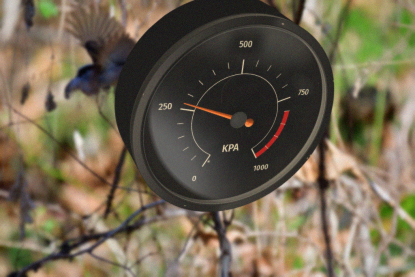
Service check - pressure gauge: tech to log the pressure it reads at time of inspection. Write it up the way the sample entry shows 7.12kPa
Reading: 275kPa
